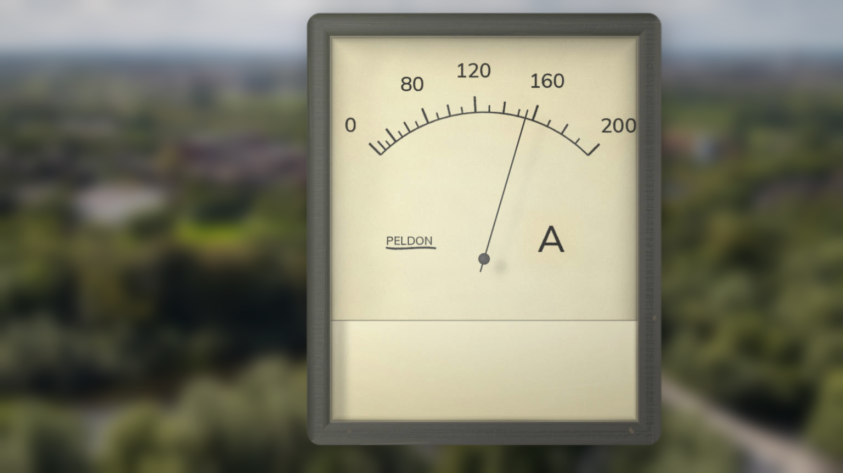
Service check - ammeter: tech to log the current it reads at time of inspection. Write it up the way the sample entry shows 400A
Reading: 155A
